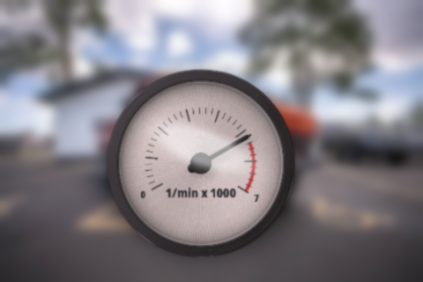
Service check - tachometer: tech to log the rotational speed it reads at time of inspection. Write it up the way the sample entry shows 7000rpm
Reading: 5200rpm
